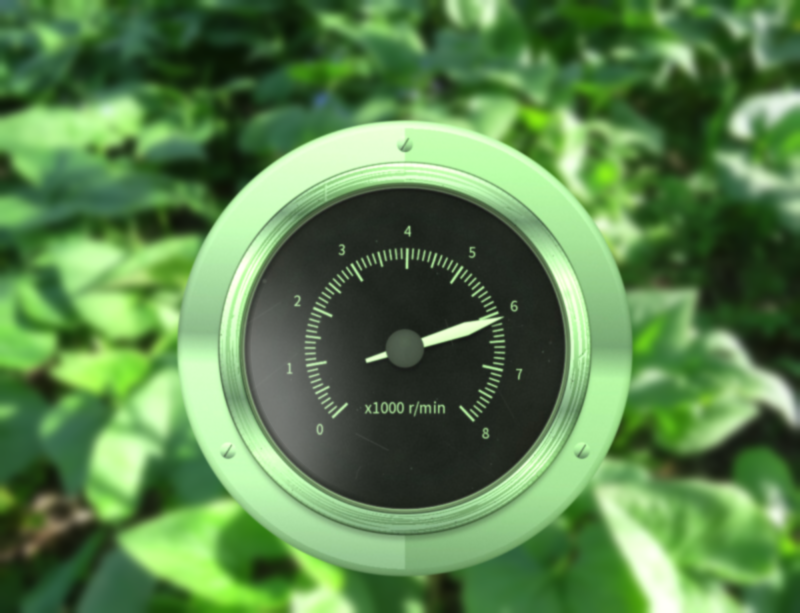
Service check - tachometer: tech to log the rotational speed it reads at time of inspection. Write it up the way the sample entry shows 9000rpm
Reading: 6100rpm
